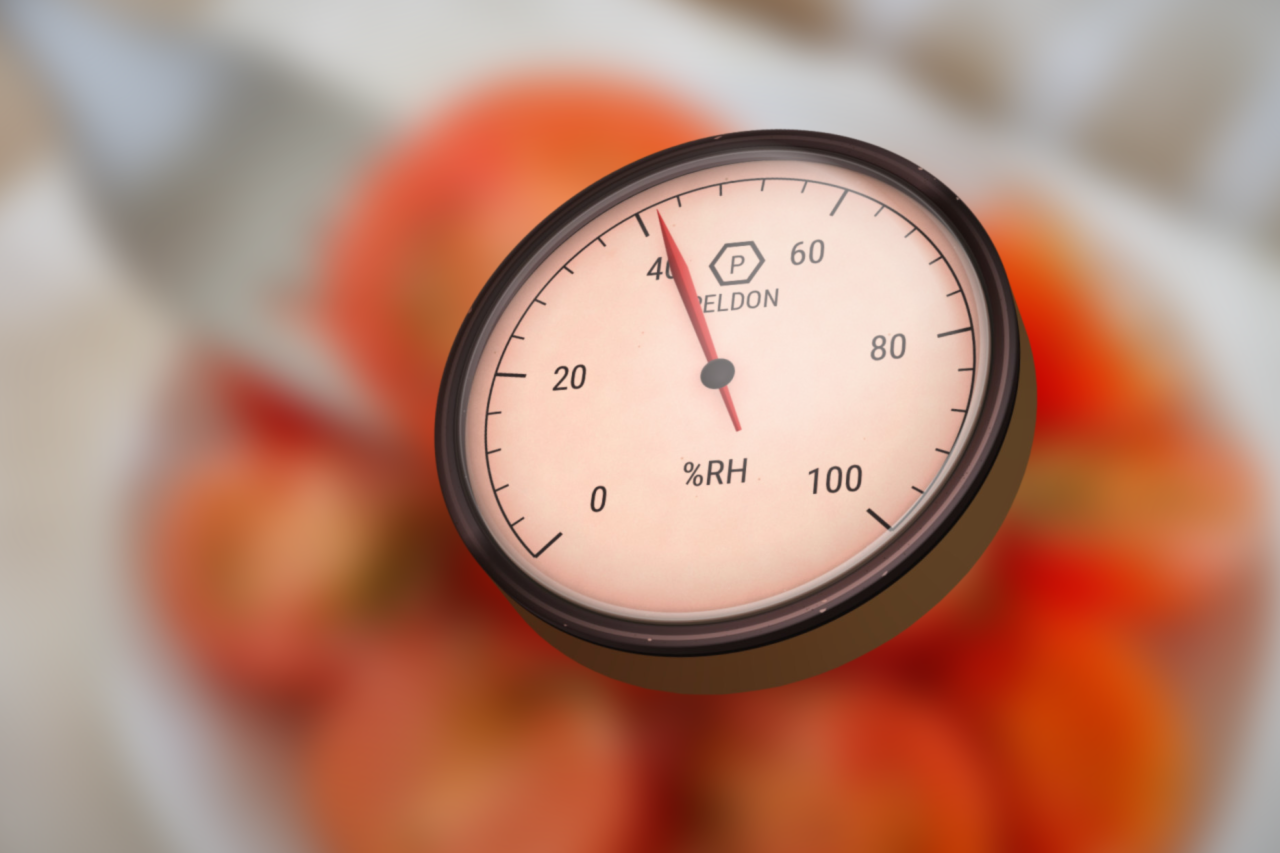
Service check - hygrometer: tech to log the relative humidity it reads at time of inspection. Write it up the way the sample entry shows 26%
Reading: 42%
